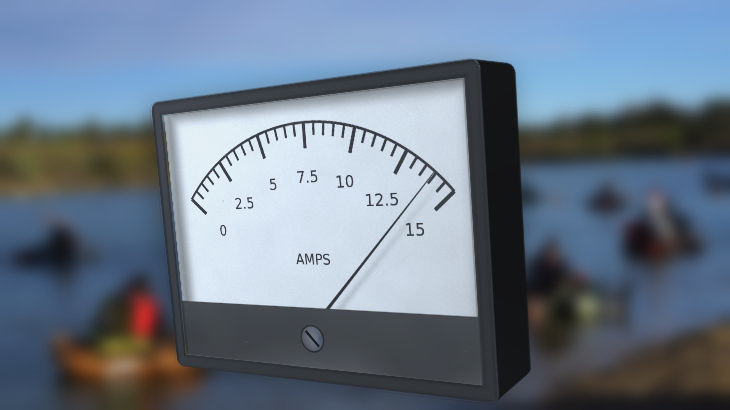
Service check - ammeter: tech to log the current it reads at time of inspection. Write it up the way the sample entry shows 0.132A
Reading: 14A
